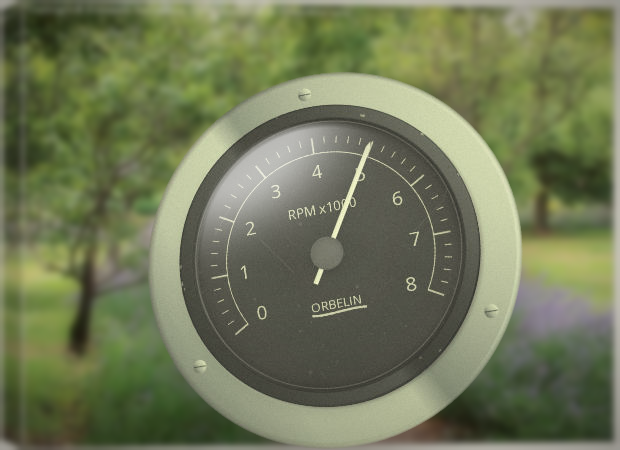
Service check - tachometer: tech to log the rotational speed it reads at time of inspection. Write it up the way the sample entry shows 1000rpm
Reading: 5000rpm
